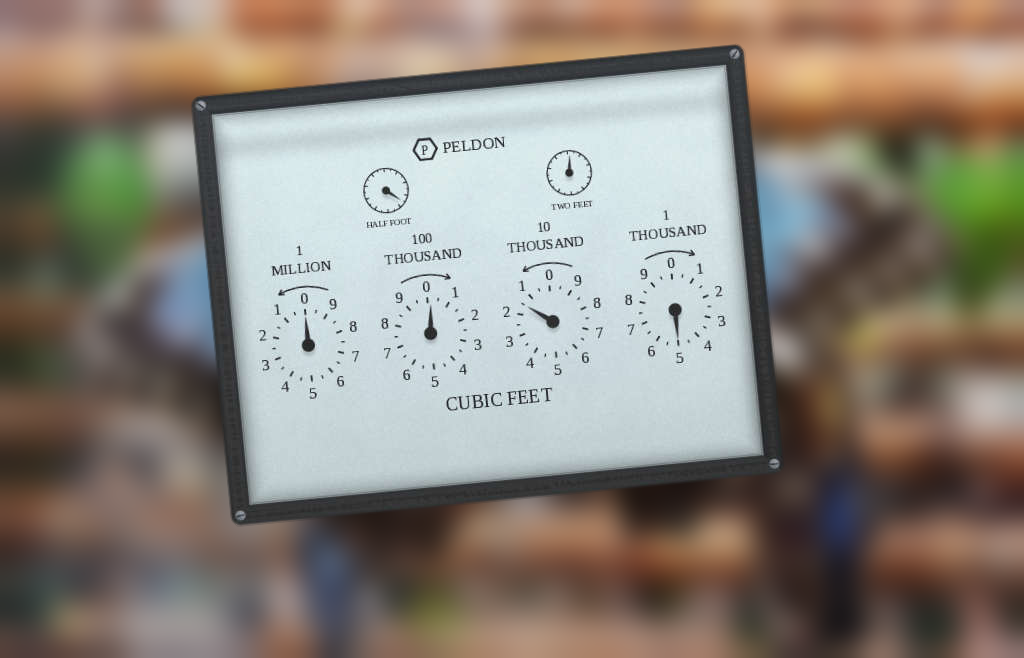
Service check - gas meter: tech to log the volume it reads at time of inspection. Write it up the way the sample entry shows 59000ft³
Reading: 1500ft³
